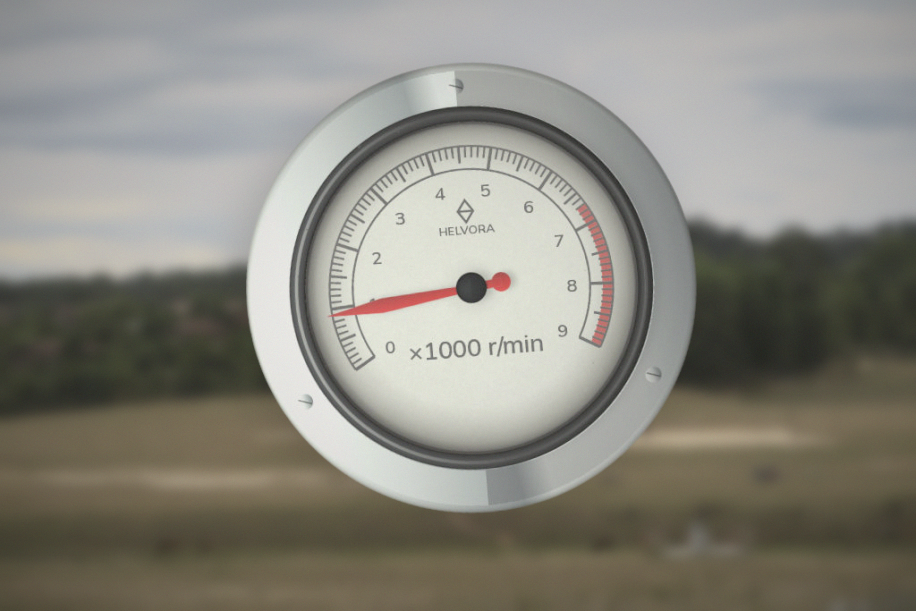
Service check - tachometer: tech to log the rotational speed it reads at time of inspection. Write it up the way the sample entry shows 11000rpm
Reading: 900rpm
